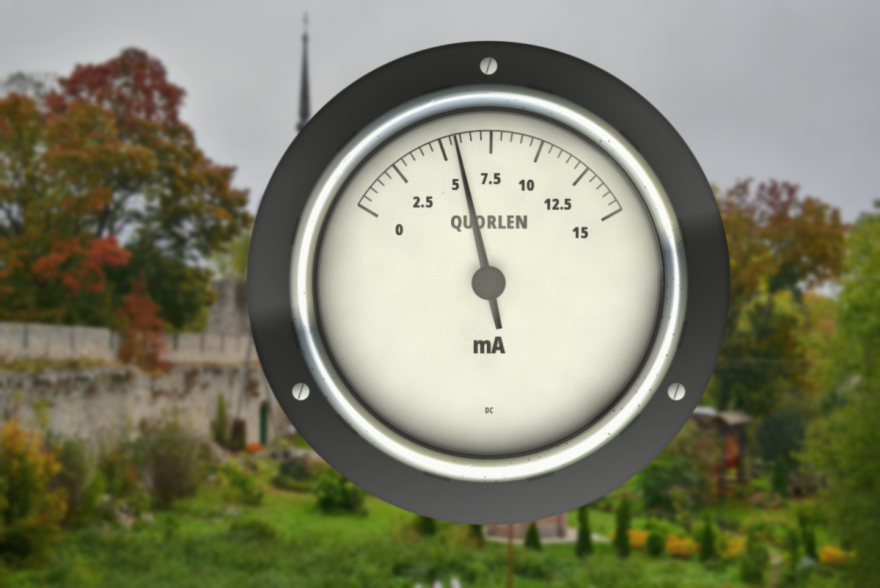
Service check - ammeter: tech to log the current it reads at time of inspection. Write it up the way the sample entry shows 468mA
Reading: 5.75mA
